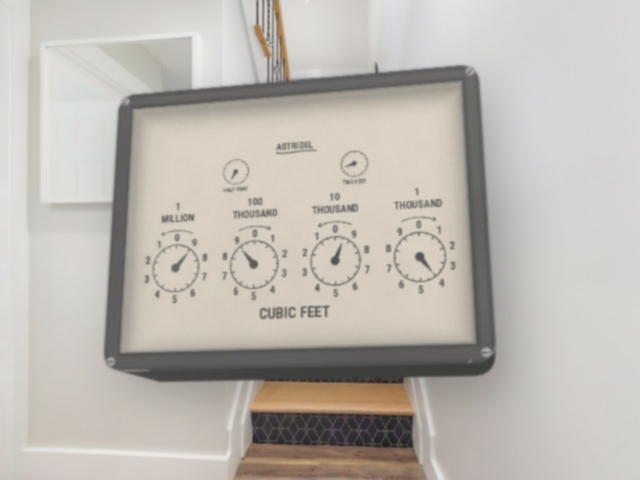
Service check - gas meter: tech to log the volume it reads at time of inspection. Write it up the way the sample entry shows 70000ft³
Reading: 889400ft³
